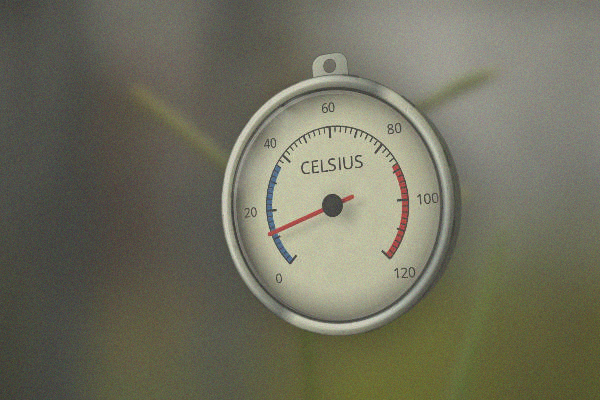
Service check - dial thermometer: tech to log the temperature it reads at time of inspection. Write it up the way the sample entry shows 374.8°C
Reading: 12°C
